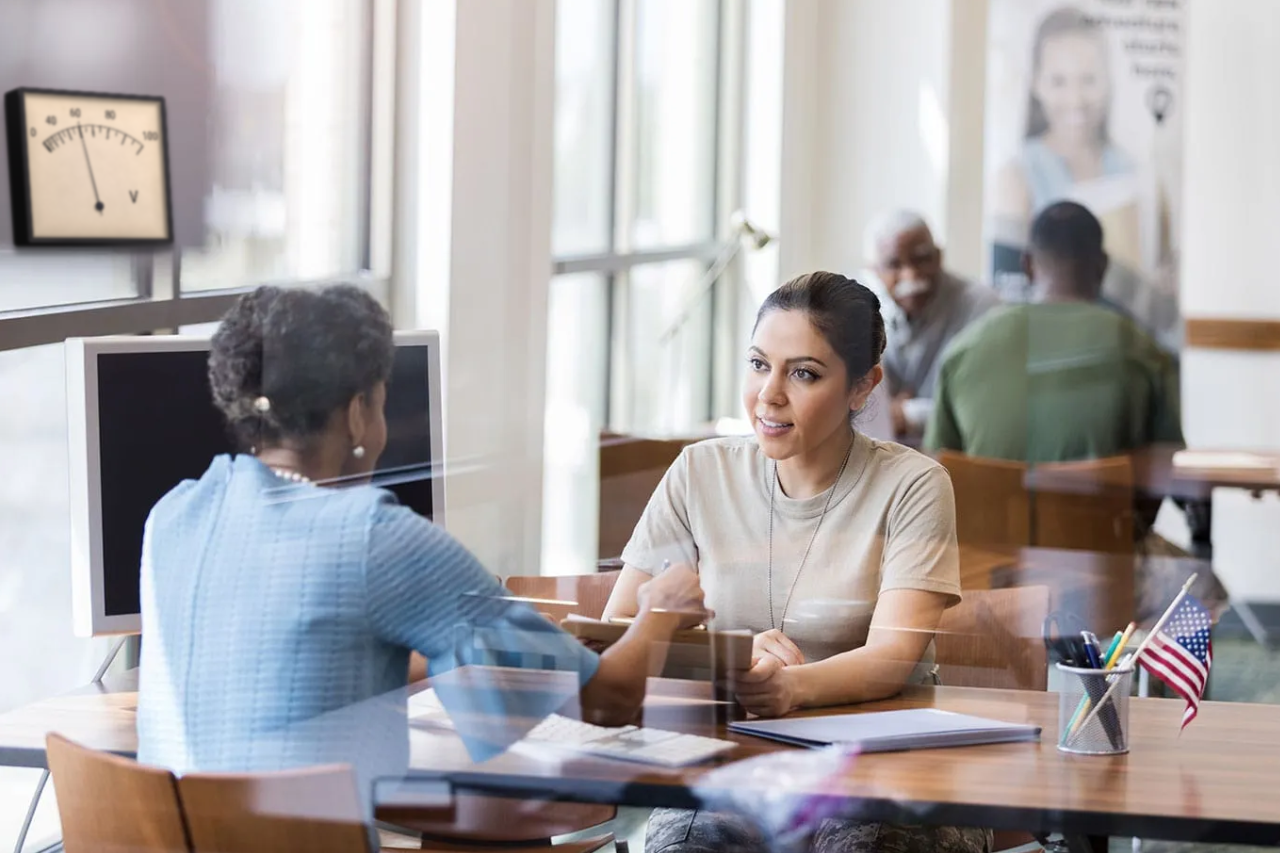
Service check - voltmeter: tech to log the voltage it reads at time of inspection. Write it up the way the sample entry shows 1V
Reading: 60V
